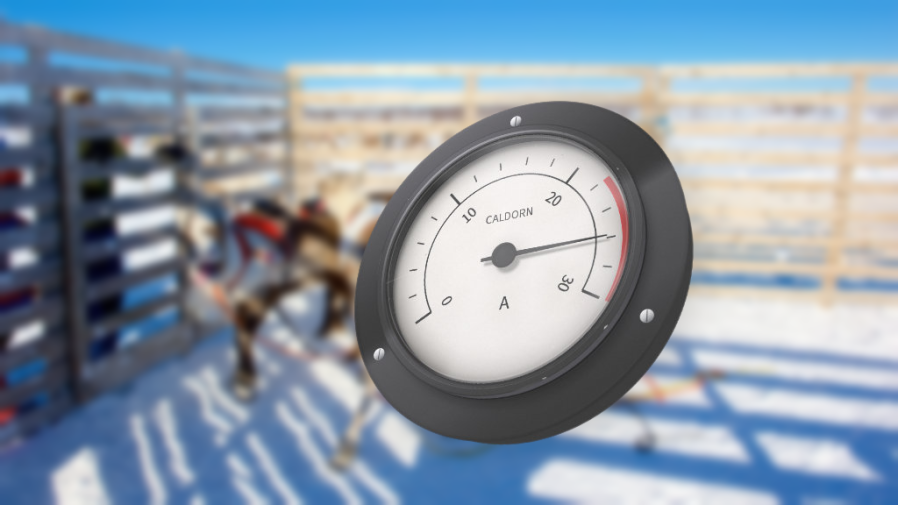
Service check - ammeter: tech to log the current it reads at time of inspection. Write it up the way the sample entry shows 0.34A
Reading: 26A
